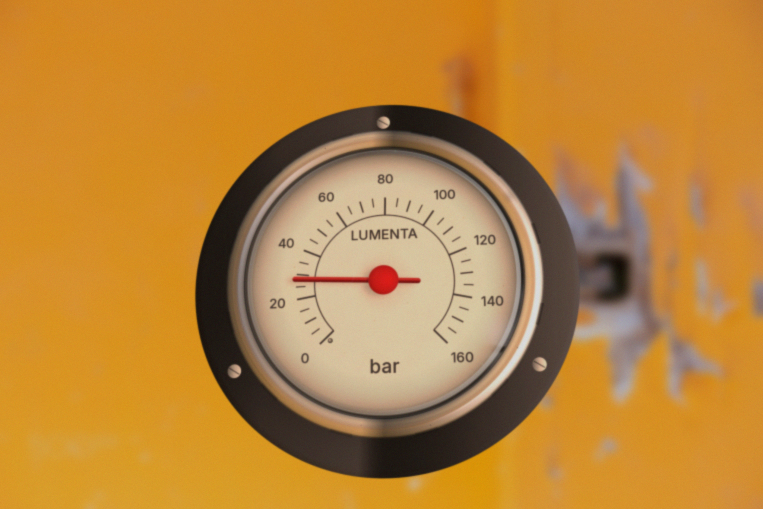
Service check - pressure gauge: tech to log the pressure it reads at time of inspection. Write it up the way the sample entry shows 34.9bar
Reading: 27.5bar
